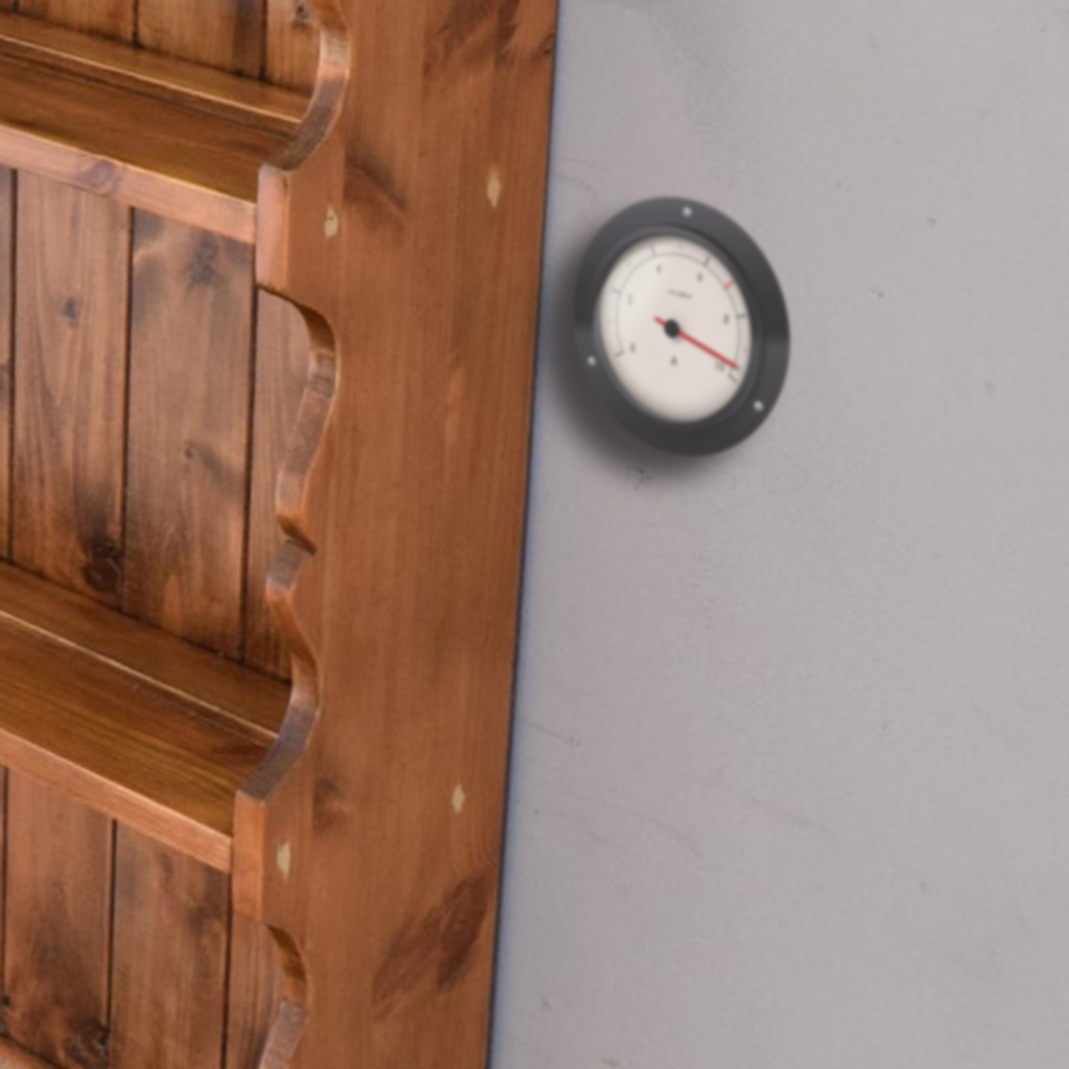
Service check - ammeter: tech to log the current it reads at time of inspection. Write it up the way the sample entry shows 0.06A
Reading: 9.5A
